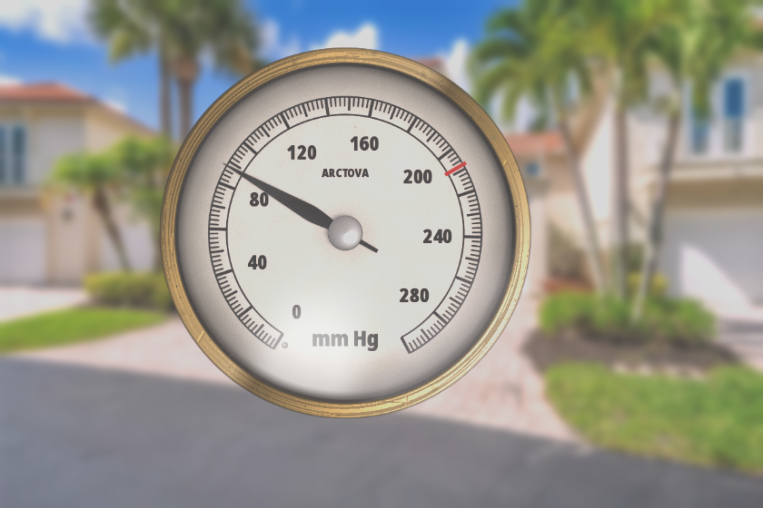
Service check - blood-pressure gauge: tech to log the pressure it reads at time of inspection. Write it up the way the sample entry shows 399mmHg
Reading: 88mmHg
